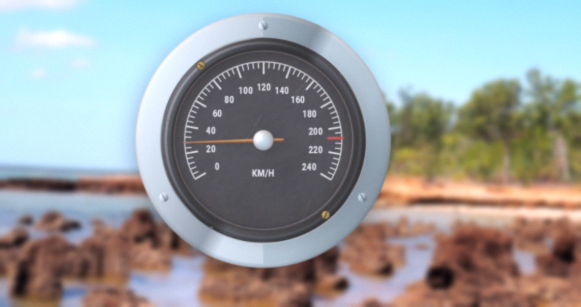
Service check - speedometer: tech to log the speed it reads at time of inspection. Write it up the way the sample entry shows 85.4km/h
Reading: 28km/h
